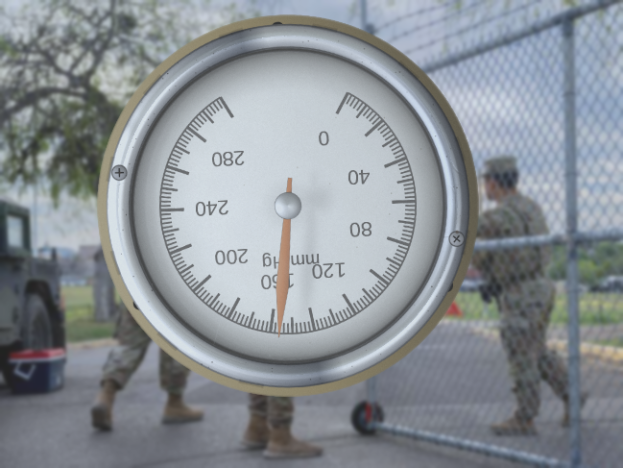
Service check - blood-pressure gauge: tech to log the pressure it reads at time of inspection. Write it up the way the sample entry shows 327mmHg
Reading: 156mmHg
